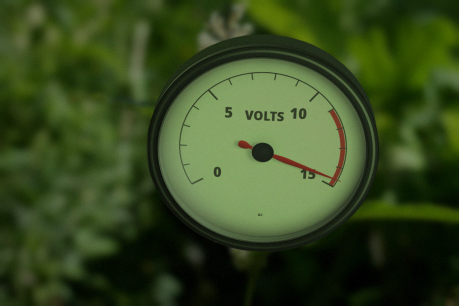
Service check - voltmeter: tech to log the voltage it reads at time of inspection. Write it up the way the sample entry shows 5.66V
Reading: 14.5V
